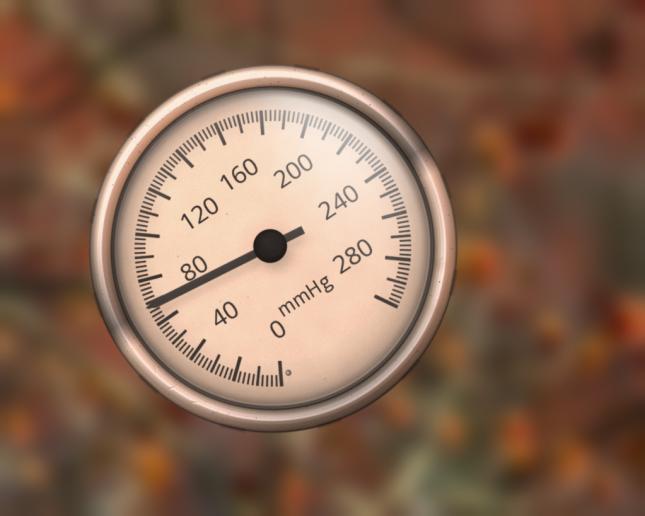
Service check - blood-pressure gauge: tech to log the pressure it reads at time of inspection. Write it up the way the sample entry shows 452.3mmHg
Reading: 68mmHg
